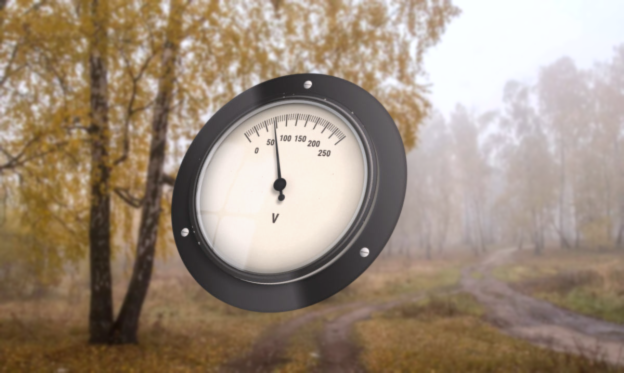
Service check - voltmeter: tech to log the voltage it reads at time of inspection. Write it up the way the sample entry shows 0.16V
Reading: 75V
